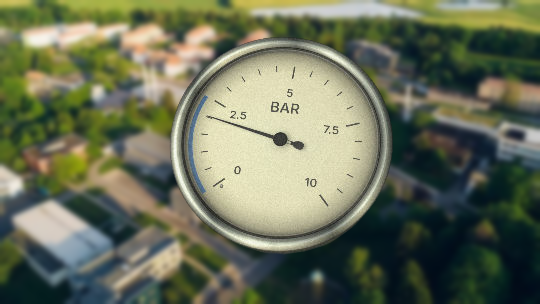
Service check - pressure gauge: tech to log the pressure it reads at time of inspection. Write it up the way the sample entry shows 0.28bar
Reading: 2bar
